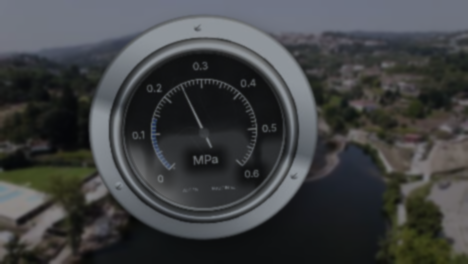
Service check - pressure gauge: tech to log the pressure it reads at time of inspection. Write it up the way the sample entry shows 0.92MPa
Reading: 0.25MPa
